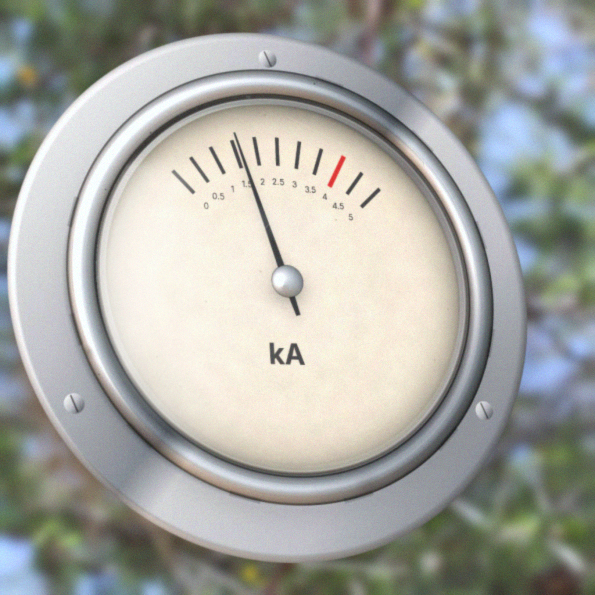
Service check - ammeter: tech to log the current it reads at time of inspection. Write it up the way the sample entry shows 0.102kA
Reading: 1.5kA
